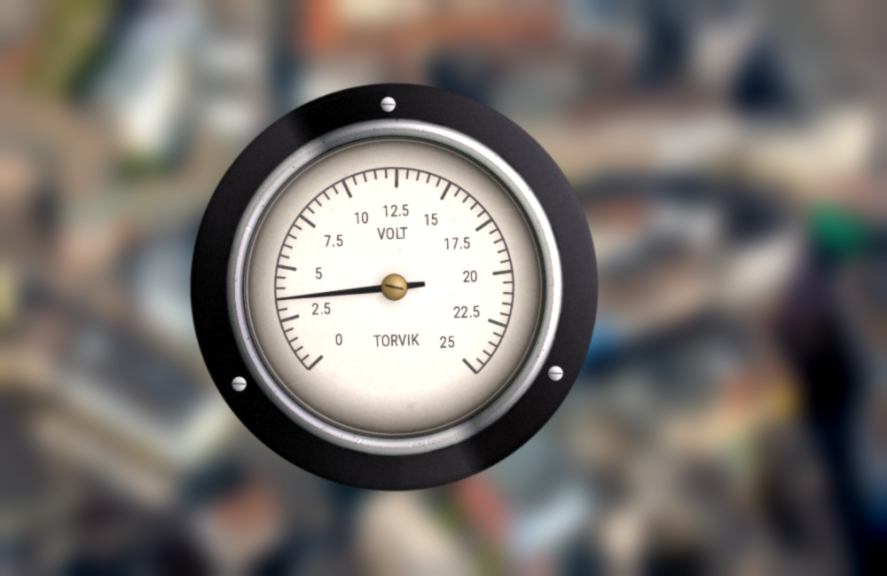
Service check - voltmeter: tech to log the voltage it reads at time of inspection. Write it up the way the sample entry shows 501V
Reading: 3.5V
